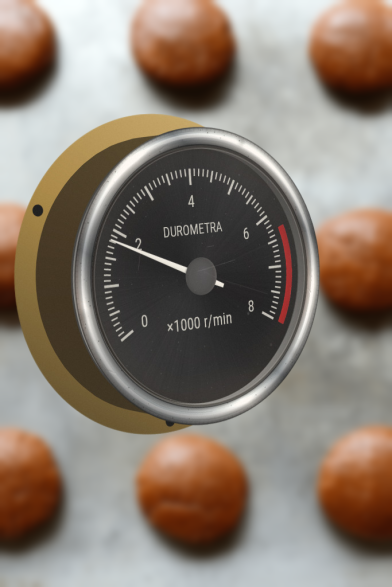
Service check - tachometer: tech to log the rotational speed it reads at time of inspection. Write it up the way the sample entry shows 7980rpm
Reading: 1800rpm
